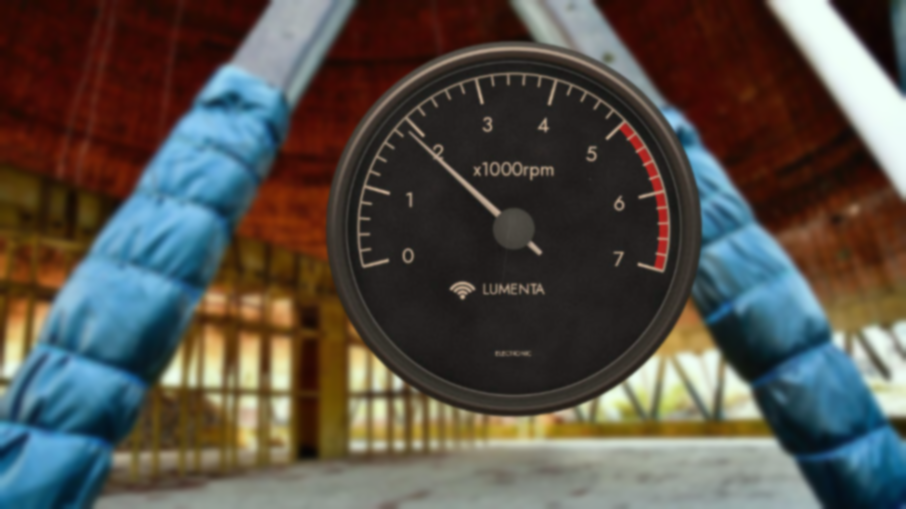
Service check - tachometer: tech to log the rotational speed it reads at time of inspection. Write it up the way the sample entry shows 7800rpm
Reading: 1900rpm
